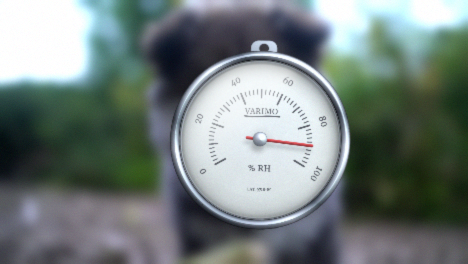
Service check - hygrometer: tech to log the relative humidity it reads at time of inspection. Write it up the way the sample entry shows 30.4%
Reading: 90%
